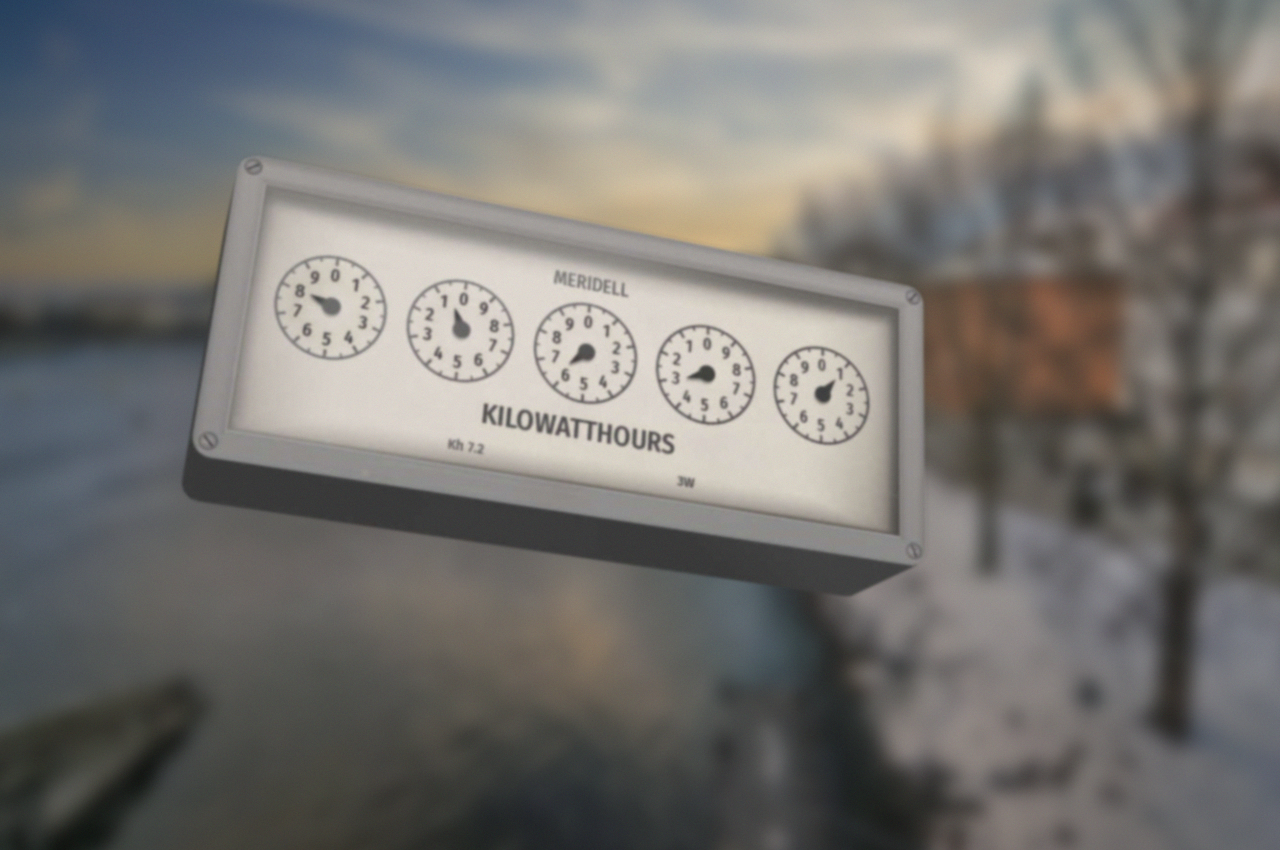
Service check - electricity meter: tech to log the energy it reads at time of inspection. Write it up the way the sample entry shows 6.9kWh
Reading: 80631kWh
